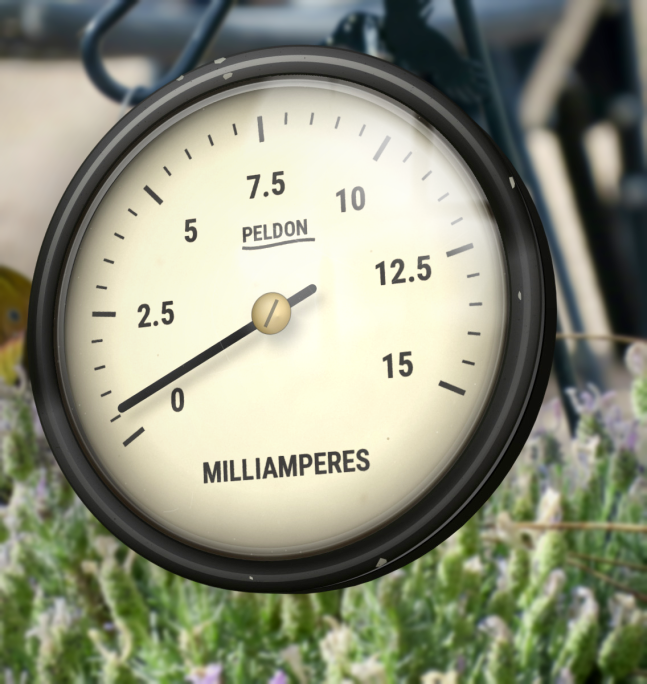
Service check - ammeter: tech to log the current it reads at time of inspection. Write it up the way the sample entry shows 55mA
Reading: 0.5mA
